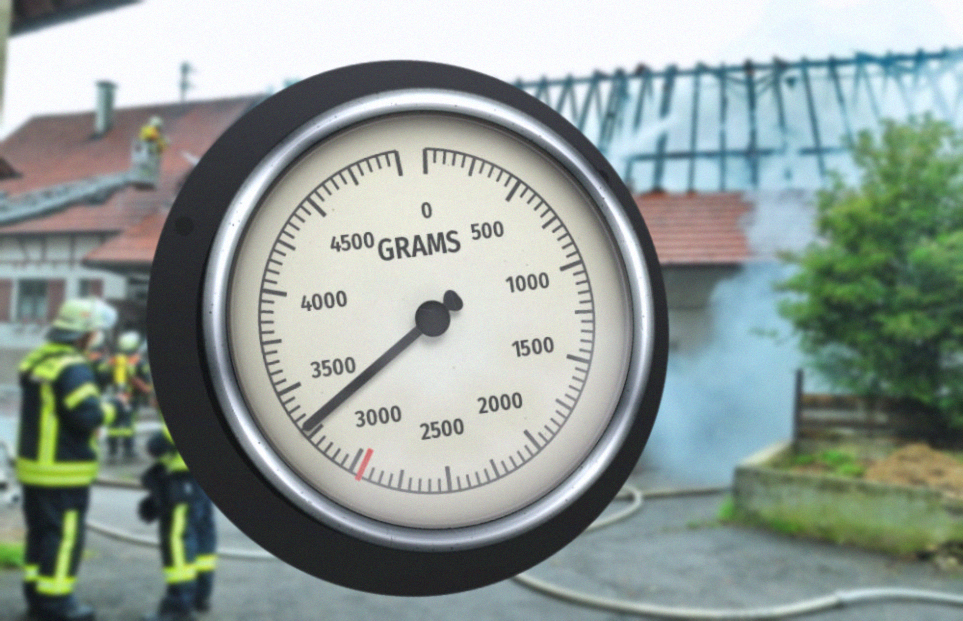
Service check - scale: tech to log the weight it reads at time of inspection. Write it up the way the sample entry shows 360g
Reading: 3300g
